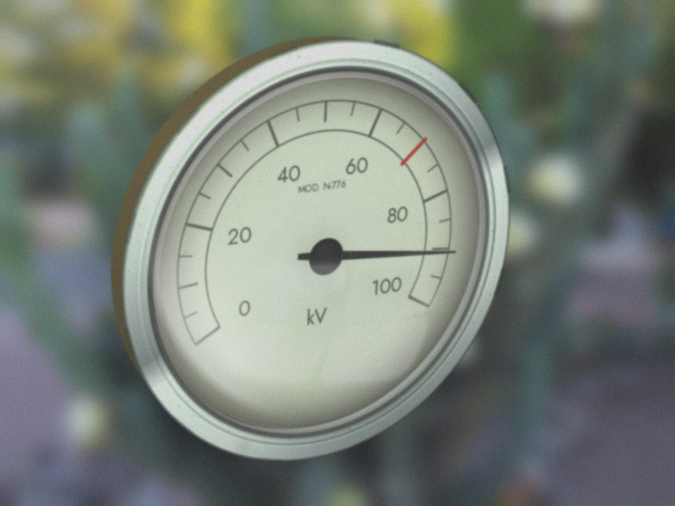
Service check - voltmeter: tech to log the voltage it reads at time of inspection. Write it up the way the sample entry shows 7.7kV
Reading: 90kV
